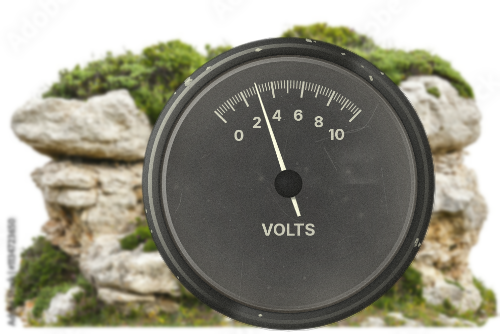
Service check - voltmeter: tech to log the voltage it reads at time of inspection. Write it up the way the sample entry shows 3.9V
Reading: 3V
